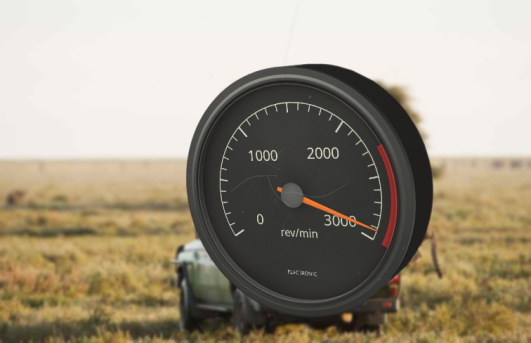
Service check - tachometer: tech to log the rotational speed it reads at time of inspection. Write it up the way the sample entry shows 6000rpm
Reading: 2900rpm
